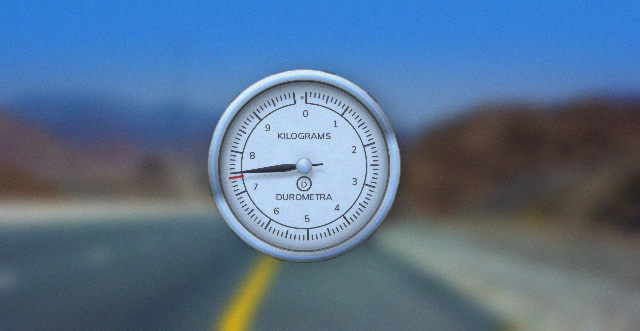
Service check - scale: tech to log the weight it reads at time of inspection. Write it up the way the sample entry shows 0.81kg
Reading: 7.5kg
